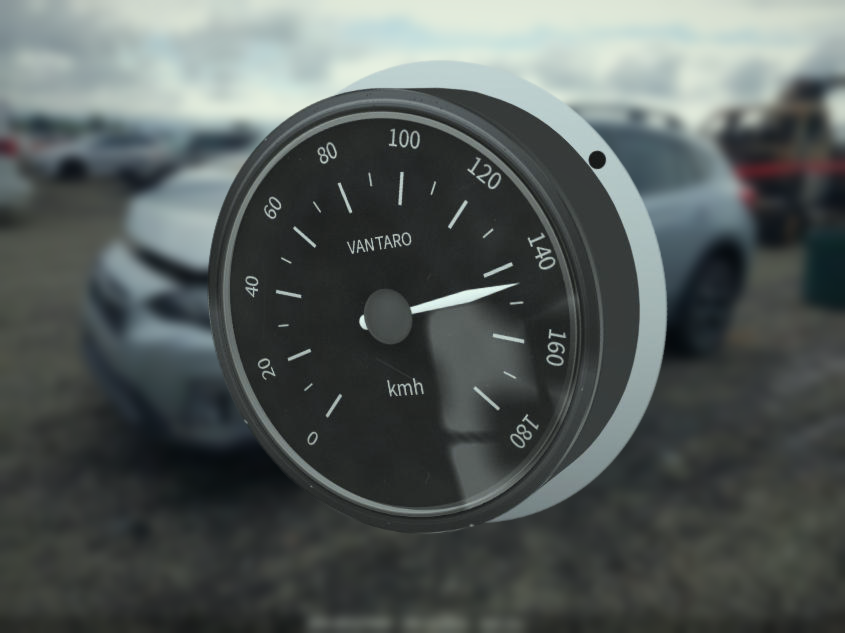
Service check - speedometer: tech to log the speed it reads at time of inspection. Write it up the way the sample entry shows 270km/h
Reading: 145km/h
